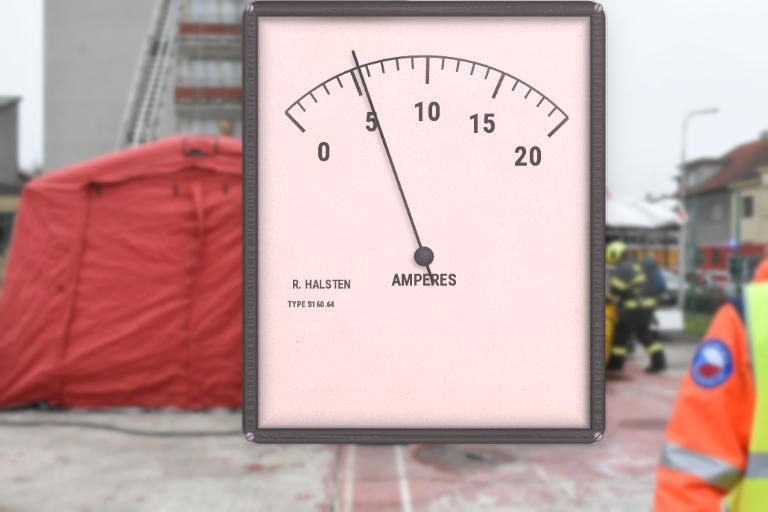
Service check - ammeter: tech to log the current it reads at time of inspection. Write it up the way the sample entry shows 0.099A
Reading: 5.5A
